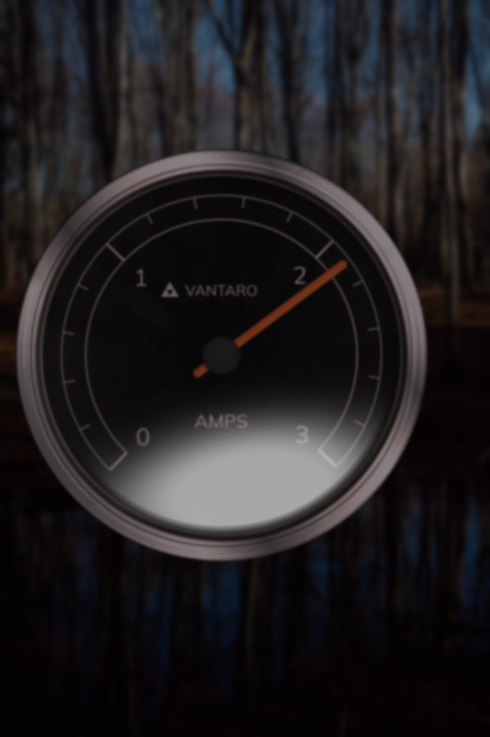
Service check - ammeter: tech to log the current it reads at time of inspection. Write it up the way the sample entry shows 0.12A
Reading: 2.1A
